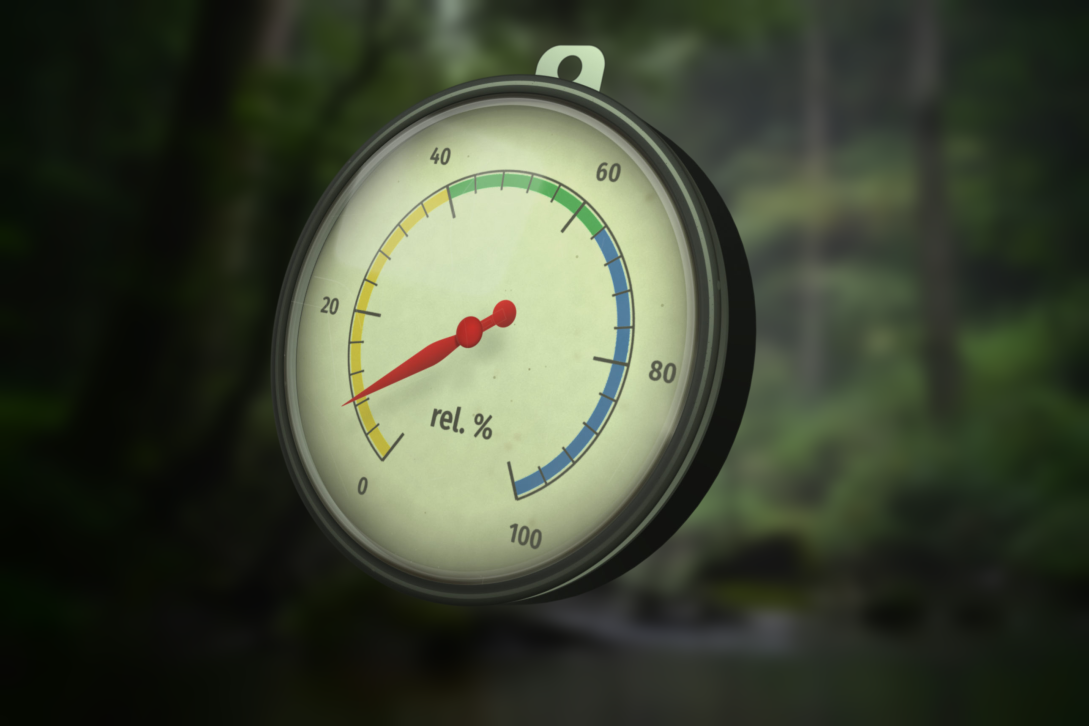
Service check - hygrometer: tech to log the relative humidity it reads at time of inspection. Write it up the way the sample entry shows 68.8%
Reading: 8%
